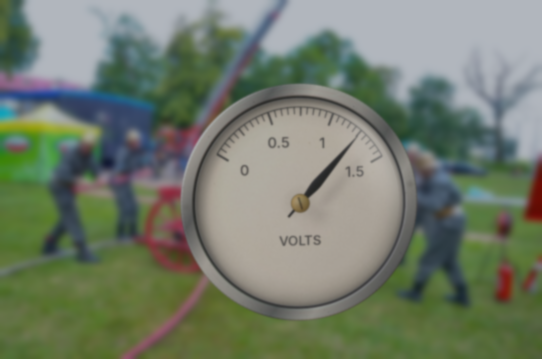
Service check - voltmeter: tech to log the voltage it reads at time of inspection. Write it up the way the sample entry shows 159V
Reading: 1.25V
